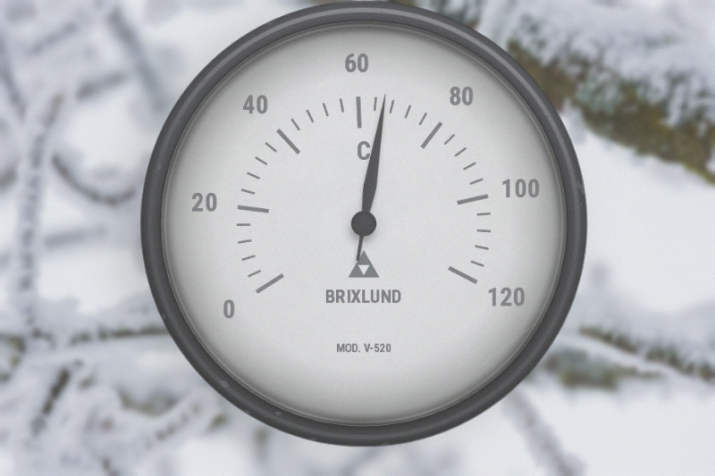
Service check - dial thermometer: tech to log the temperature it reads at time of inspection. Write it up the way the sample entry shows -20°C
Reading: 66°C
